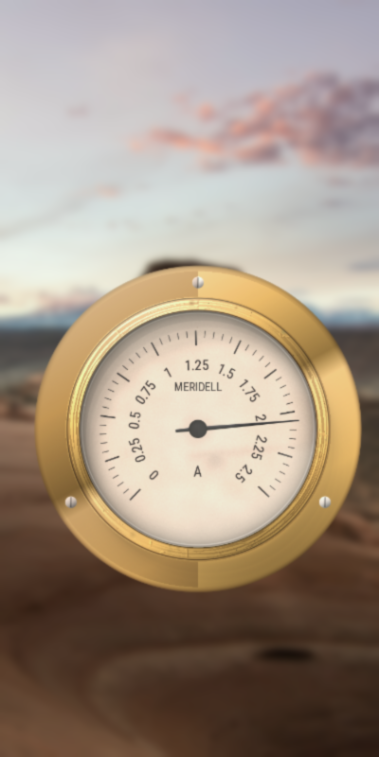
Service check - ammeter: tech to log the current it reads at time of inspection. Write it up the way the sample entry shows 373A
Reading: 2.05A
